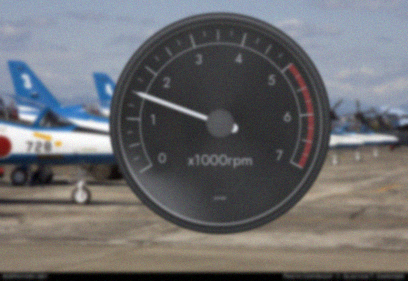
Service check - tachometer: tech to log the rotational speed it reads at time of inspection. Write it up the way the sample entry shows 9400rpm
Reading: 1500rpm
